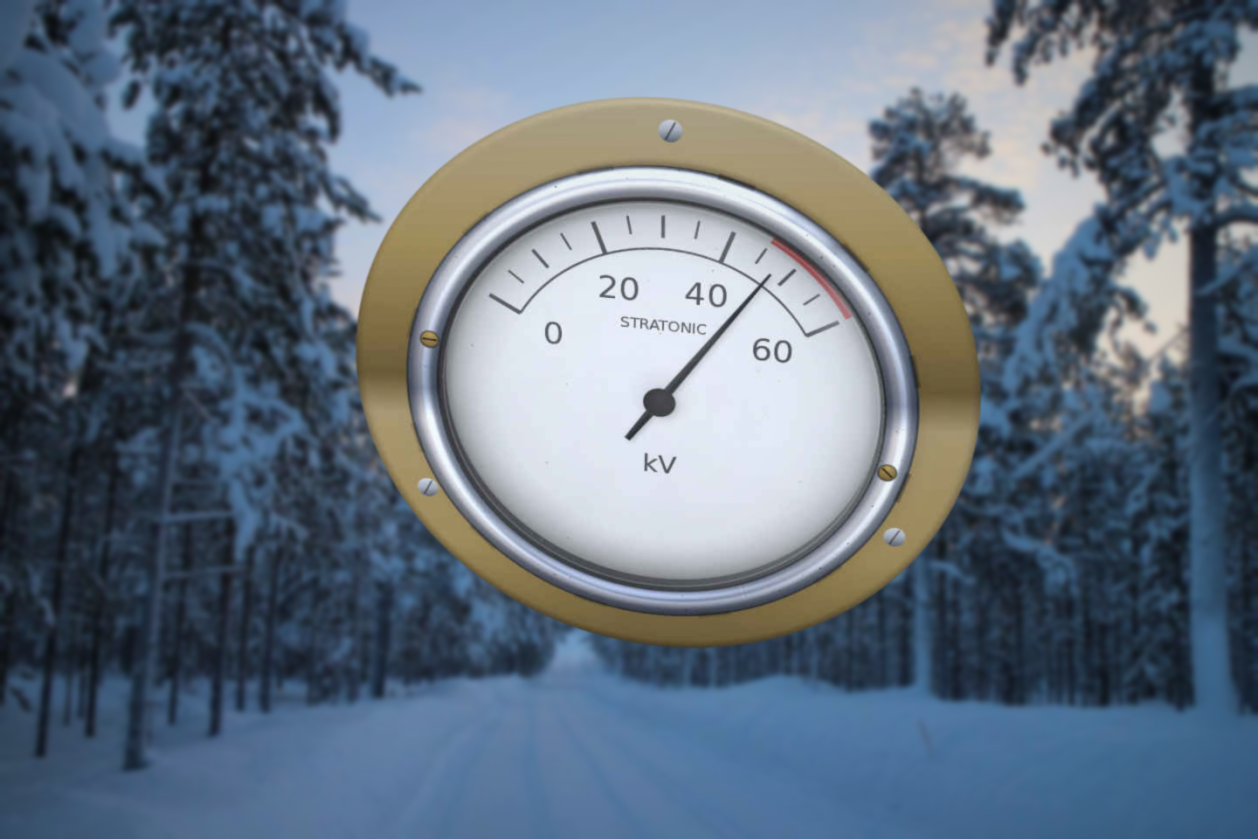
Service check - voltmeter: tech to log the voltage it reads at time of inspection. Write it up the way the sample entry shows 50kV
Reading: 47.5kV
